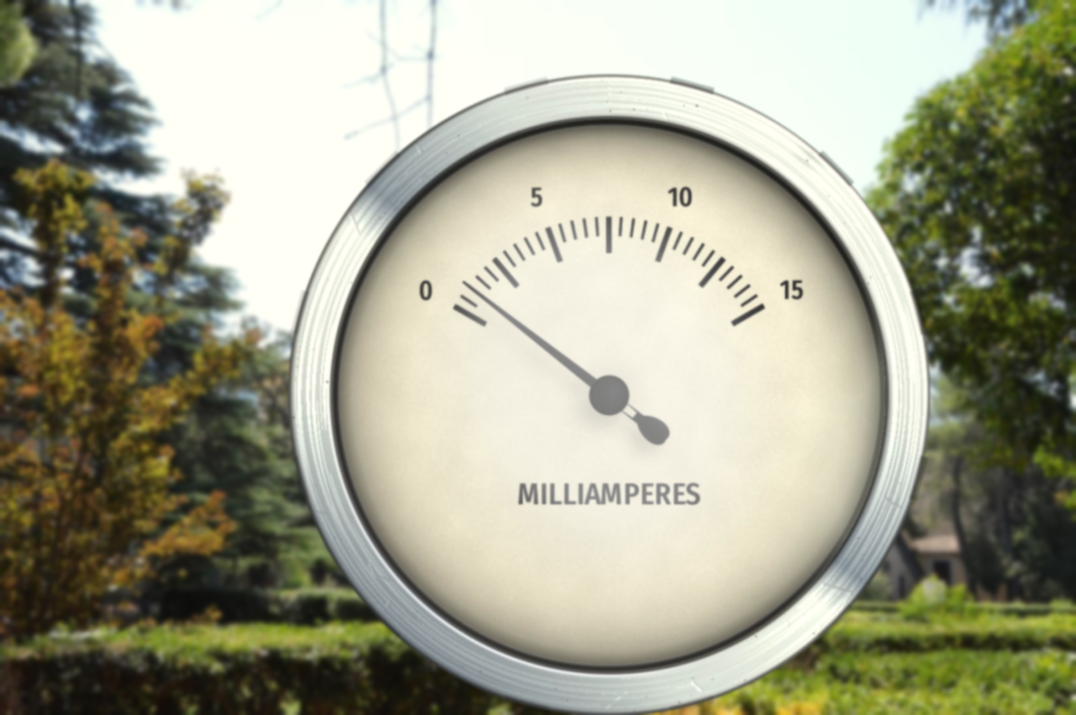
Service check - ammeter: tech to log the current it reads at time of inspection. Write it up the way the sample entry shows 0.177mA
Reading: 1mA
